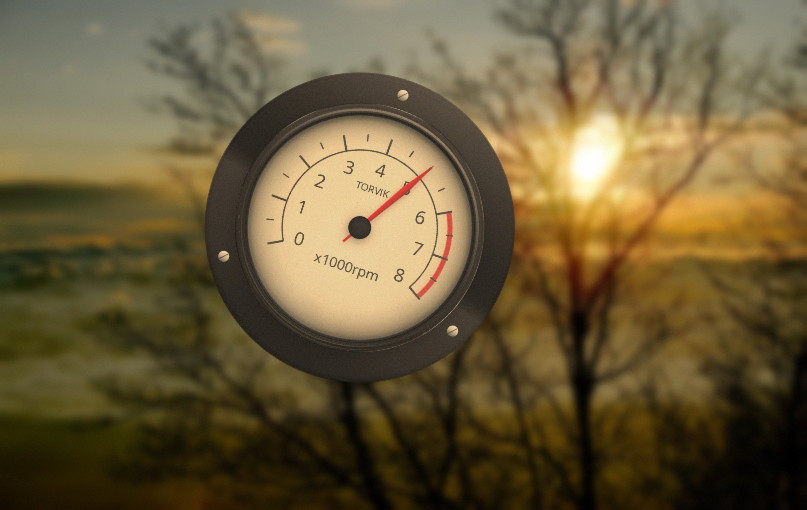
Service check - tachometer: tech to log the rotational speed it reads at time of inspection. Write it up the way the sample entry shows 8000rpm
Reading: 5000rpm
